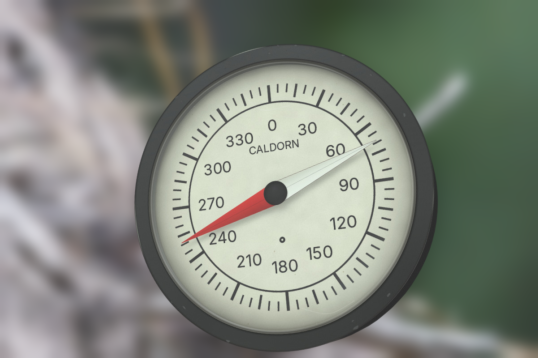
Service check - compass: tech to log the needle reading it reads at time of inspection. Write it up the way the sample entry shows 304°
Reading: 250°
